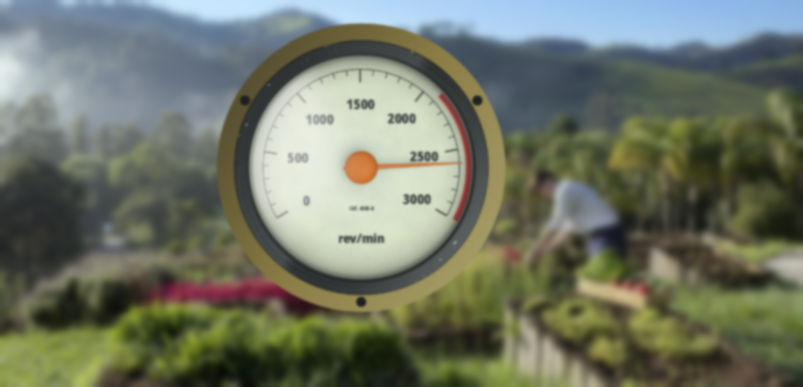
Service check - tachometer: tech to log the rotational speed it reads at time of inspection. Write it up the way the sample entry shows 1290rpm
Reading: 2600rpm
